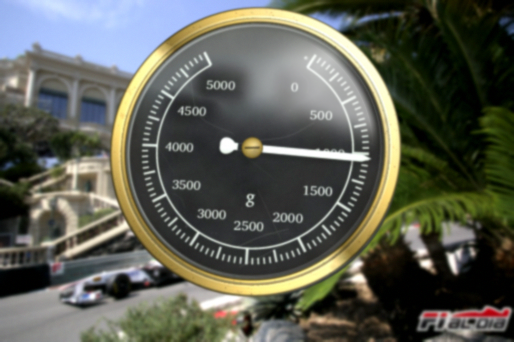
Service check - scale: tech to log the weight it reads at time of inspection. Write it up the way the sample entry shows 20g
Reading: 1050g
